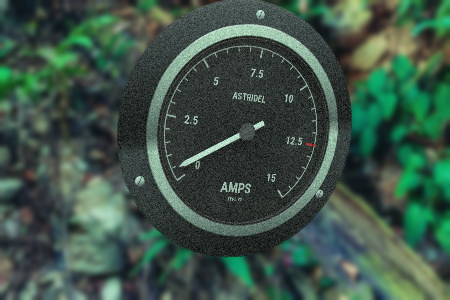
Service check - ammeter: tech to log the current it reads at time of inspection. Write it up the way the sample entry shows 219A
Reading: 0.5A
